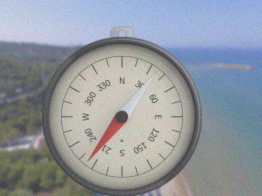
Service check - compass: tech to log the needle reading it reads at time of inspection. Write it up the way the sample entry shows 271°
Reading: 217.5°
